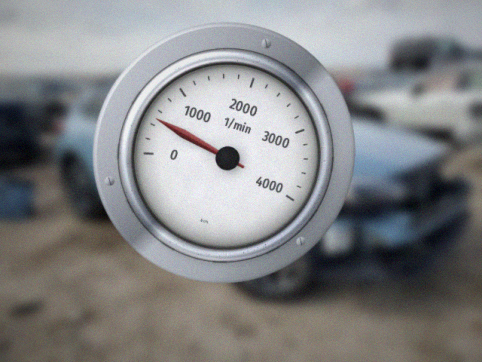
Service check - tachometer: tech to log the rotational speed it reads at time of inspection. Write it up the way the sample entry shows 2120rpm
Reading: 500rpm
